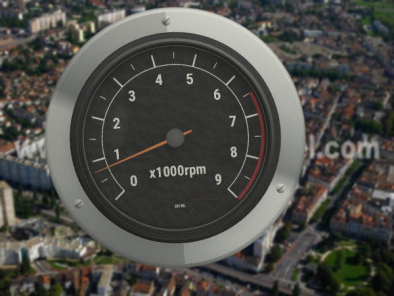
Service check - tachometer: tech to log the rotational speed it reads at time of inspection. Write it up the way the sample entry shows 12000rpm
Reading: 750rpm
